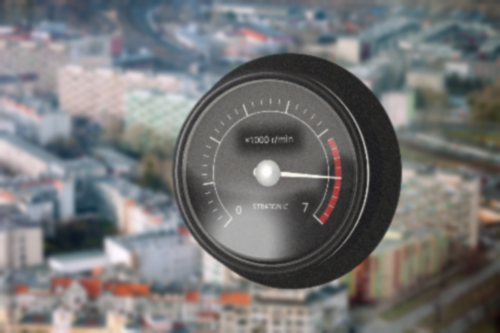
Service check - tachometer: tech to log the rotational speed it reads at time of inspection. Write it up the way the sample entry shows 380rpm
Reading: 6000rpm
